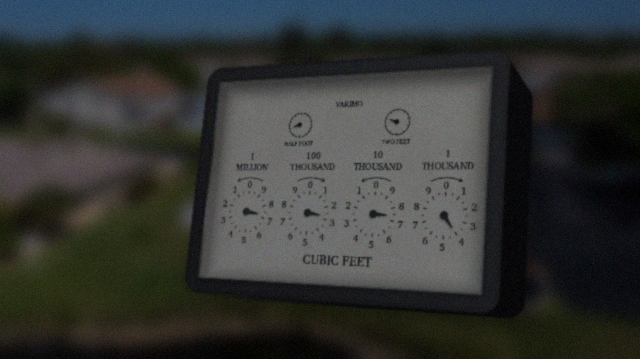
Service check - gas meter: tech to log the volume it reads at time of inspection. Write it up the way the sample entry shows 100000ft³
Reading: 727400ft³
